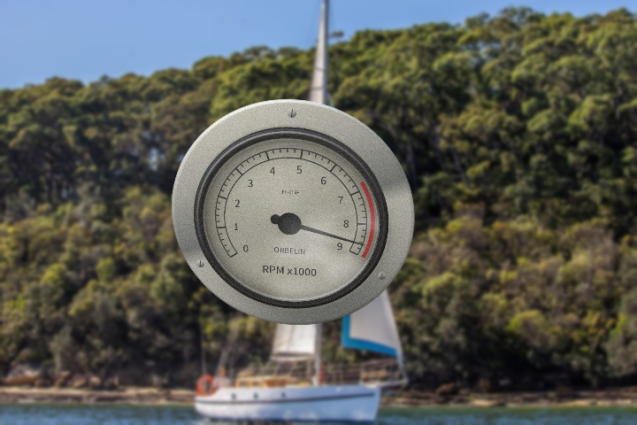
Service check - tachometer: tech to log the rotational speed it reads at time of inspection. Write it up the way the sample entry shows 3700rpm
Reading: 8600rpm
